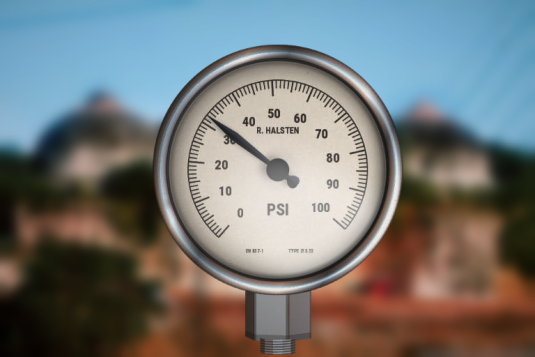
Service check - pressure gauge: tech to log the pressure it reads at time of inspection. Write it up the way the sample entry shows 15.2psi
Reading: 32psi
